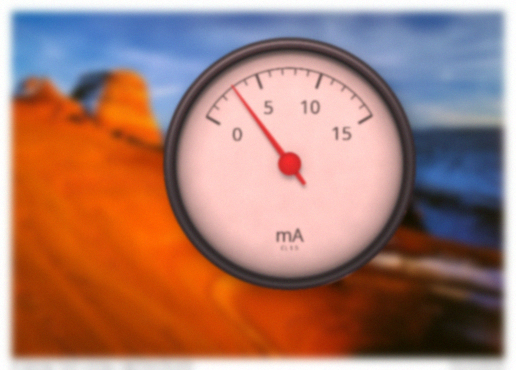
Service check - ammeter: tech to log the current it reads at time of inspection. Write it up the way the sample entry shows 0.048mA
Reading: 3mA
